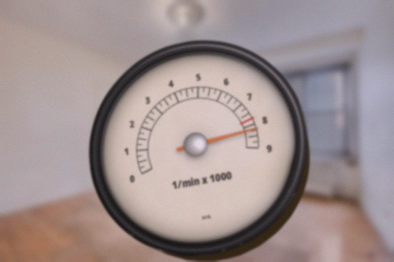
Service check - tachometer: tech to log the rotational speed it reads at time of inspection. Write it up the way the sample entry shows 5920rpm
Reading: 8250rpm
